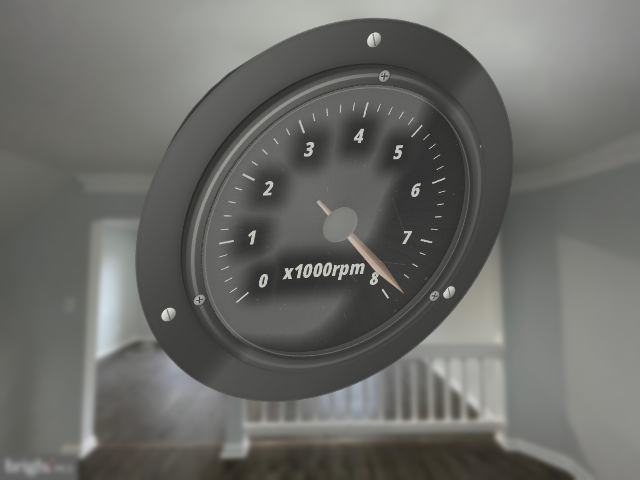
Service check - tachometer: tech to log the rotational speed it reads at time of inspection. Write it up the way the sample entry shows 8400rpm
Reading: 7800rpm
